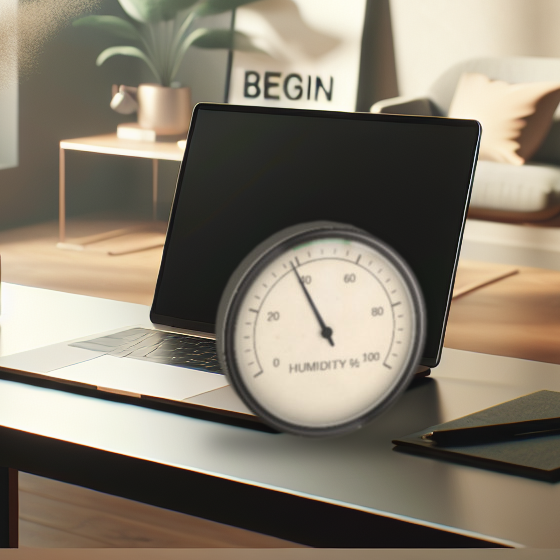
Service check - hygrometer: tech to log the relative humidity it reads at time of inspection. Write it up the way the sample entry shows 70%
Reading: 38%
